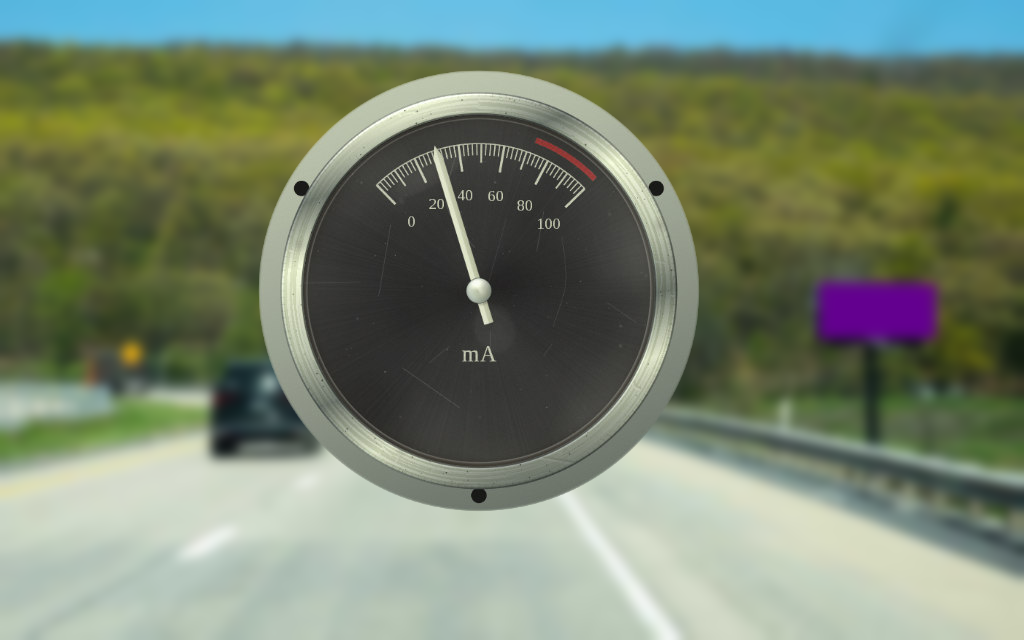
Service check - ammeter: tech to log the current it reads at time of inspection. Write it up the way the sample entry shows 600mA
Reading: 30mA
